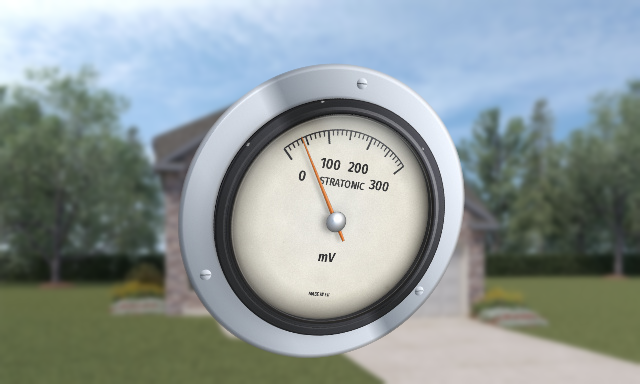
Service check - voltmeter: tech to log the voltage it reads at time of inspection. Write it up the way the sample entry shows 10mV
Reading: 40mV
